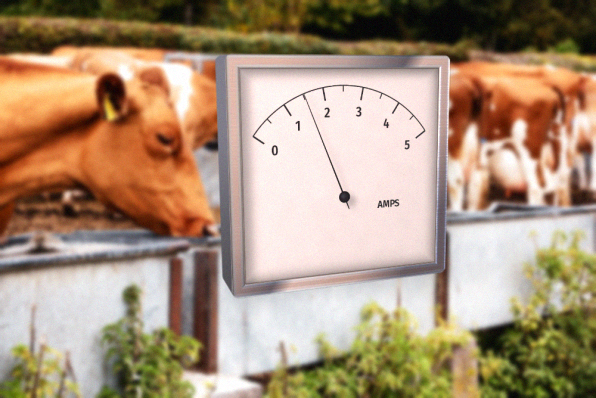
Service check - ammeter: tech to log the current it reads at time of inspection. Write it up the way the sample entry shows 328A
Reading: 1.5A
